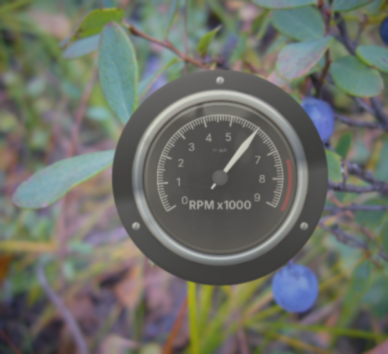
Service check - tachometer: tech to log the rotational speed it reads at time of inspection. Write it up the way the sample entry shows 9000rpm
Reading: 6000rpm
